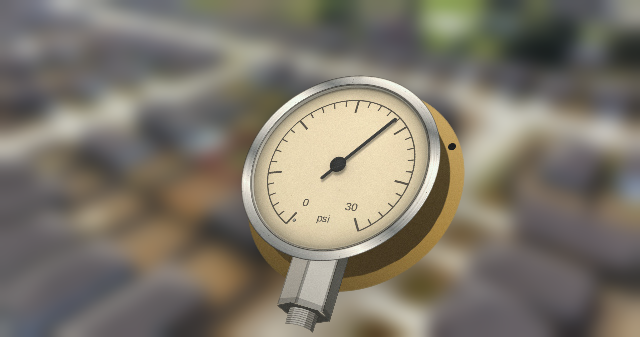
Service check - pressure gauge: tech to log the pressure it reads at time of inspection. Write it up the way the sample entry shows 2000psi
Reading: 19psi
